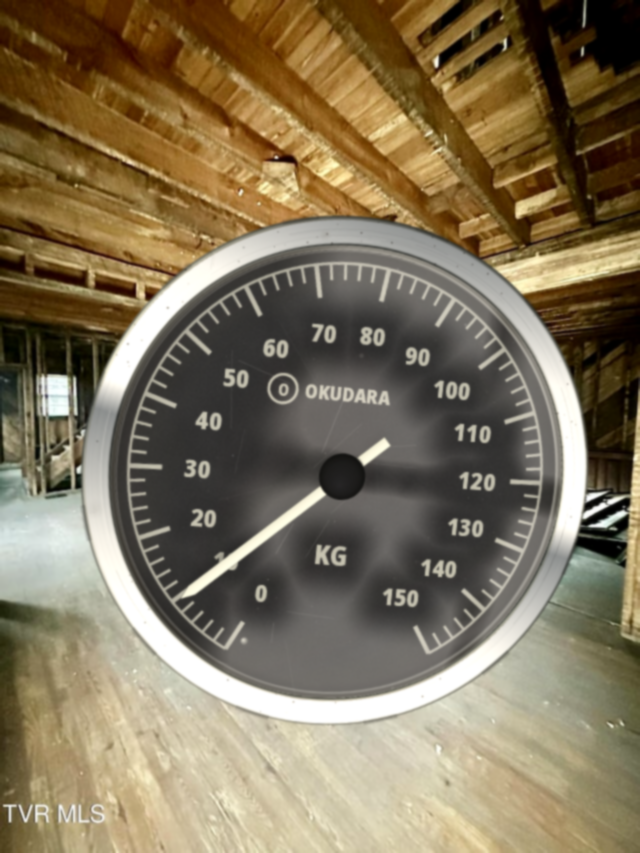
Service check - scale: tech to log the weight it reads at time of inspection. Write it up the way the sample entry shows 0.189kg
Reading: 10kg
